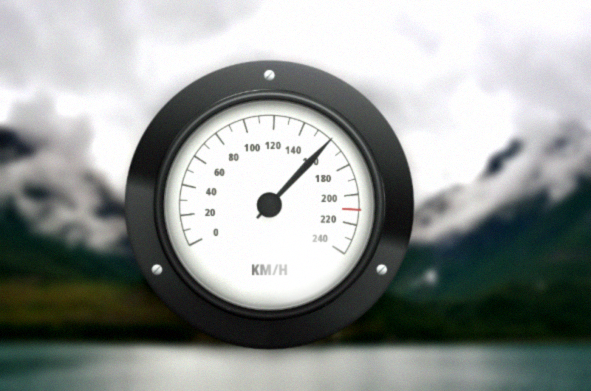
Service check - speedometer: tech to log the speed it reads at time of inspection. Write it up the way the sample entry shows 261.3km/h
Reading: 160km/h
